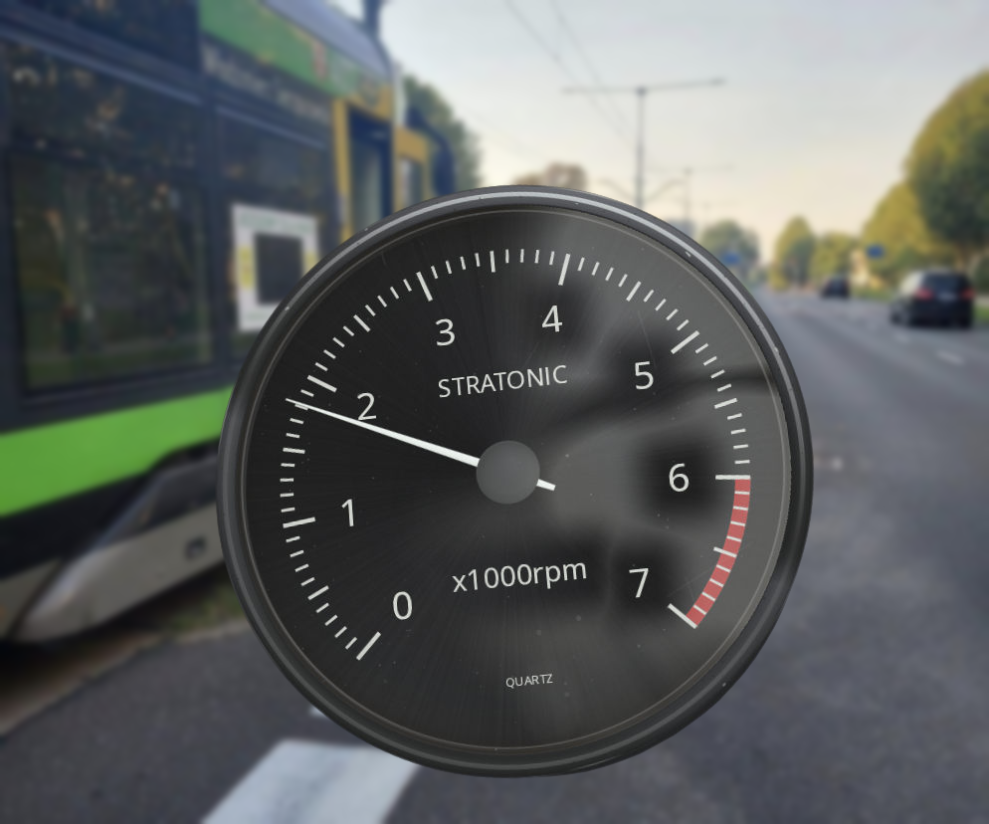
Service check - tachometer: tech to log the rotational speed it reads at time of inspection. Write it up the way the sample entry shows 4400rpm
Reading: 1800rpm
